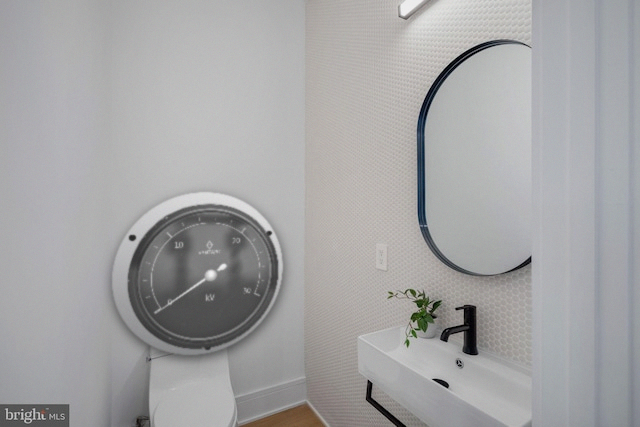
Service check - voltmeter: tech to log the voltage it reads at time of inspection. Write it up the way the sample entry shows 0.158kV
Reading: 0kV
